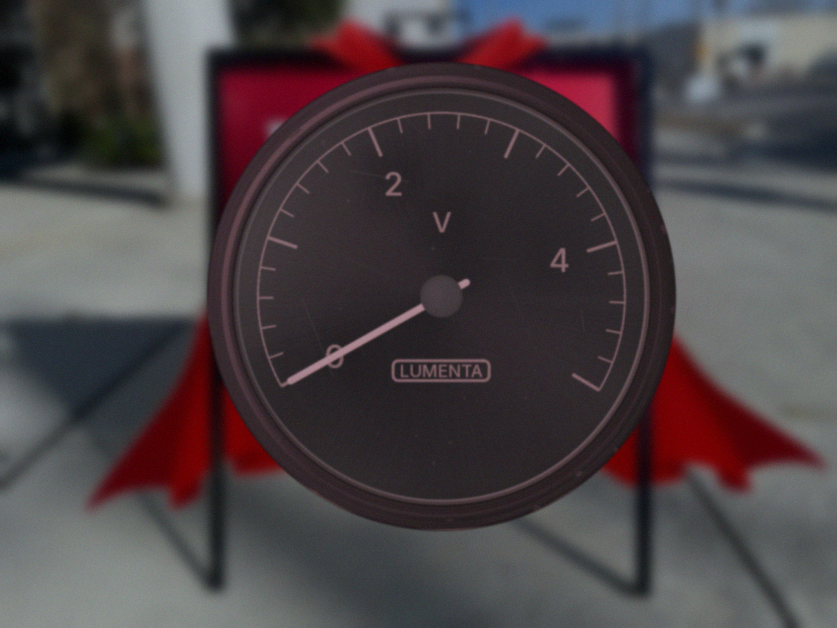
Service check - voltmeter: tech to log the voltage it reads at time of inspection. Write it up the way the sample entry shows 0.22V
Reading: 0V
